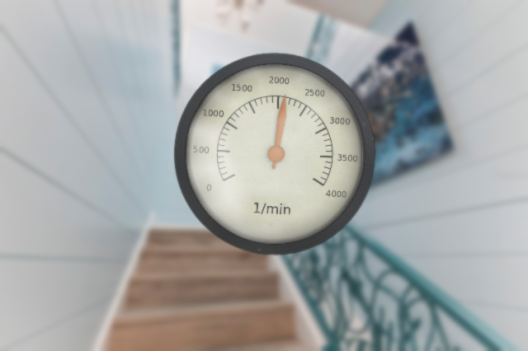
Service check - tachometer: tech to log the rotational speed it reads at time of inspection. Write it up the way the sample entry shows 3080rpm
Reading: 2100rpm
